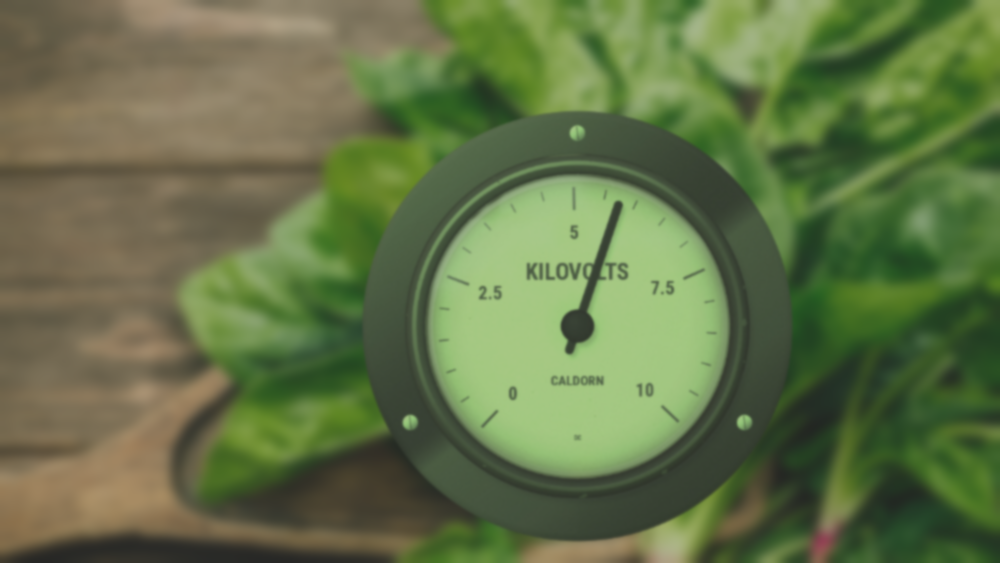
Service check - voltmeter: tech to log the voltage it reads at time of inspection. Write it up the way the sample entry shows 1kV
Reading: 5.75kV
